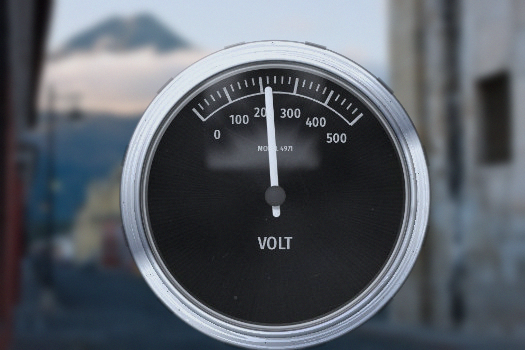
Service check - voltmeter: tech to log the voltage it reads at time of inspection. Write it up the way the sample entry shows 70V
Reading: 220V
